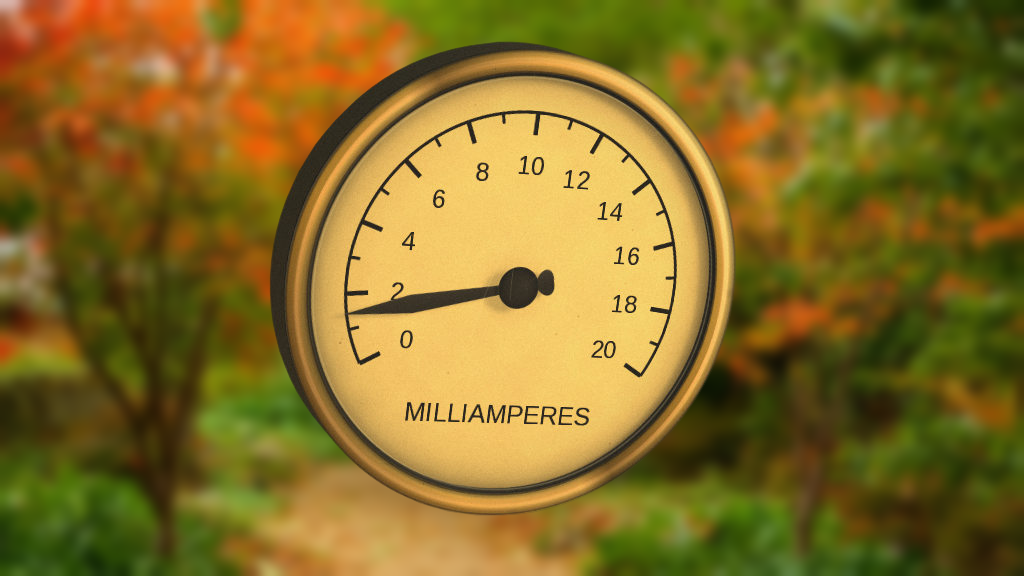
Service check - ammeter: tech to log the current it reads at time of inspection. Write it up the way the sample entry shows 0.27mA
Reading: 1.5mA
